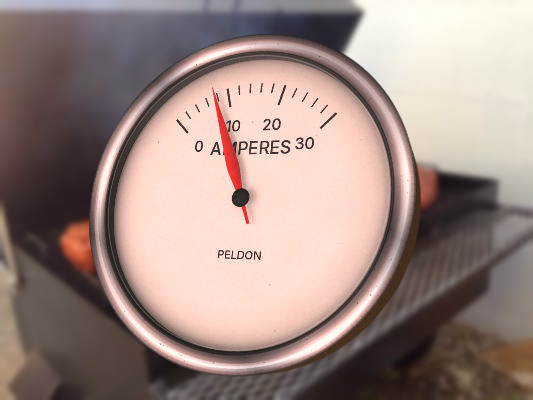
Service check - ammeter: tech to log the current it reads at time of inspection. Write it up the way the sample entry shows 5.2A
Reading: 8A
